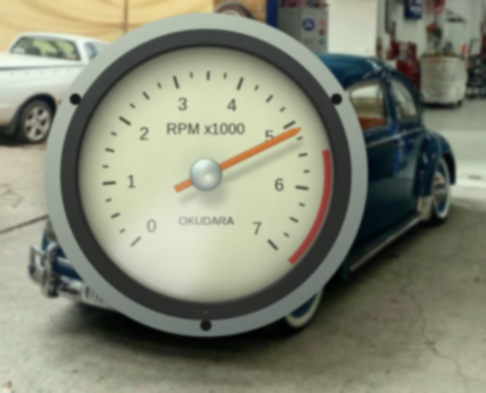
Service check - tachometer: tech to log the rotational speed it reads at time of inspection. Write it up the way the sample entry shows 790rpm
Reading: 5125rpm
